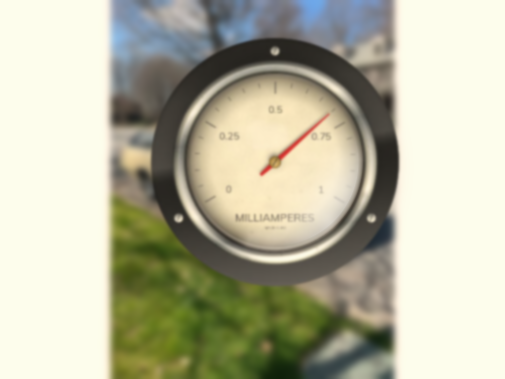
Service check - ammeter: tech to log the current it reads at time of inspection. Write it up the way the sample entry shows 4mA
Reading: 0.7mA
